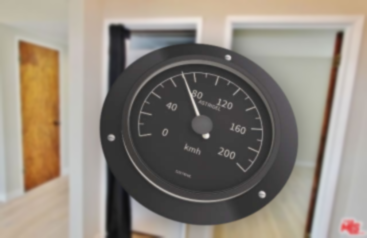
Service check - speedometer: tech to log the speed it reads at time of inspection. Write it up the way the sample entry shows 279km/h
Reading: 70km/h
